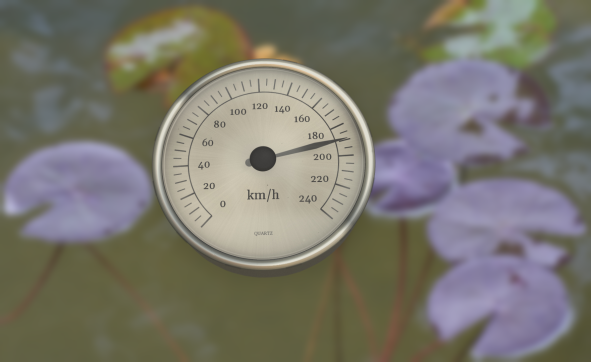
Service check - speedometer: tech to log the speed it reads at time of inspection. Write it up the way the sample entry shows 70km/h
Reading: 190km/h
